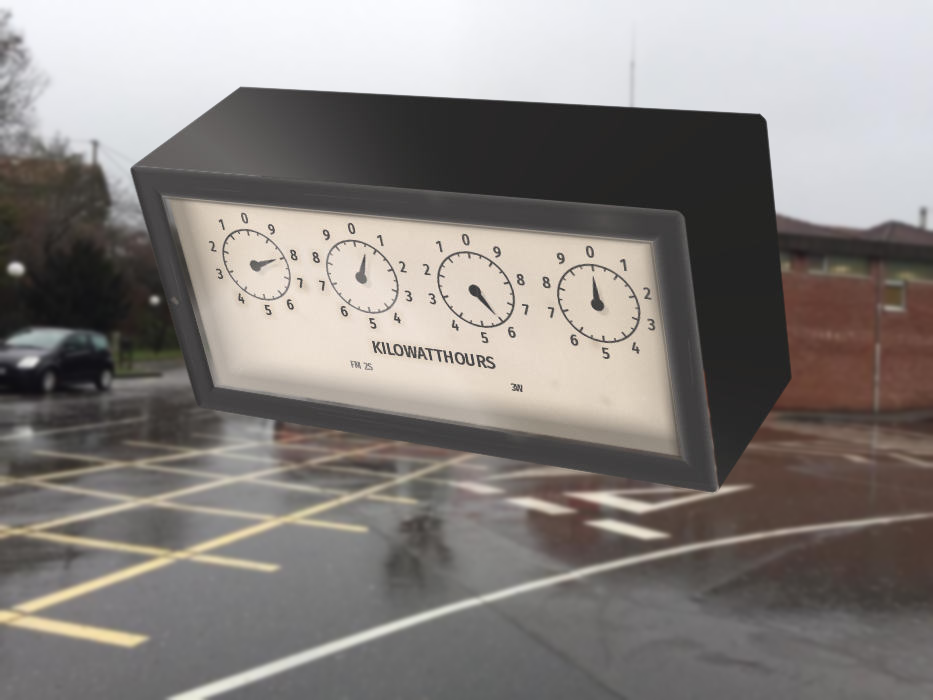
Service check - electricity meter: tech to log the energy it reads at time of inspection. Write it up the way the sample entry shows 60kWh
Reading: 8060kWh
